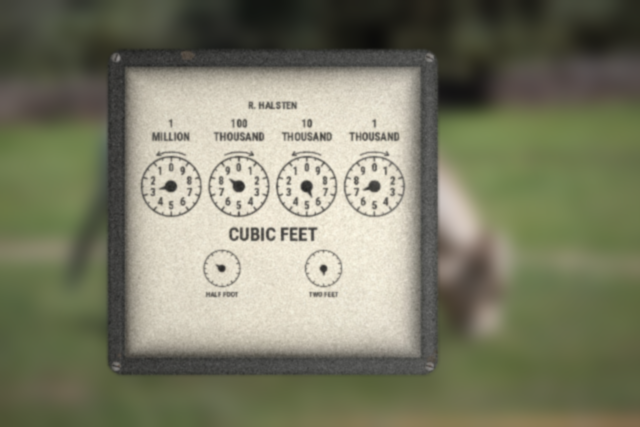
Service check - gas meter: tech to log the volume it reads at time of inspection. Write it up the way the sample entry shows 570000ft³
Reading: 285700ft³
